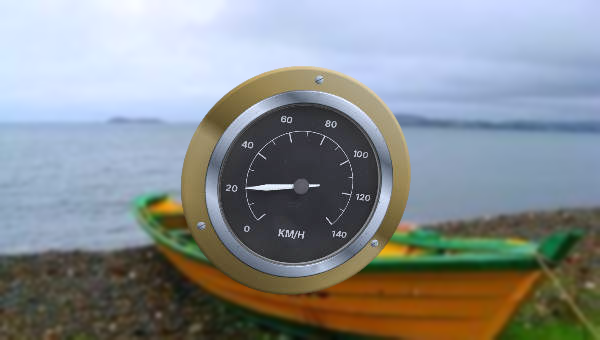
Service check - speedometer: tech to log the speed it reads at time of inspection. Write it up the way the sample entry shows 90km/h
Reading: 20km/h
